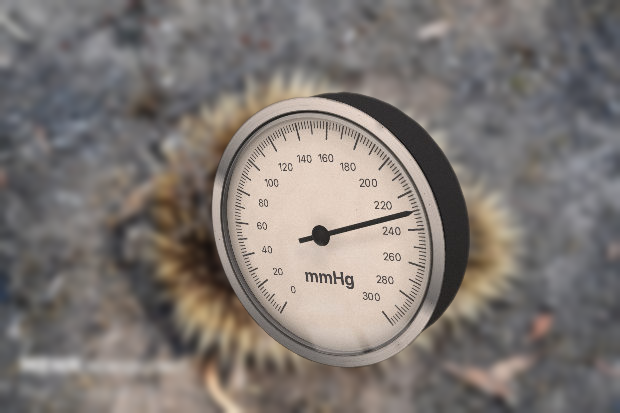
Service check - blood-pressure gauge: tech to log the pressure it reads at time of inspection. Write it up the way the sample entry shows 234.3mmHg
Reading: 230mmHg
